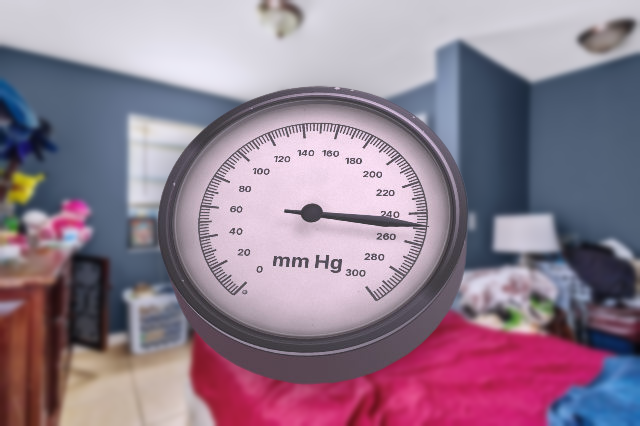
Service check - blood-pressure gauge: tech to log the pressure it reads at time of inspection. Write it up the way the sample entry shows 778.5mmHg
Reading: 250mmHg
